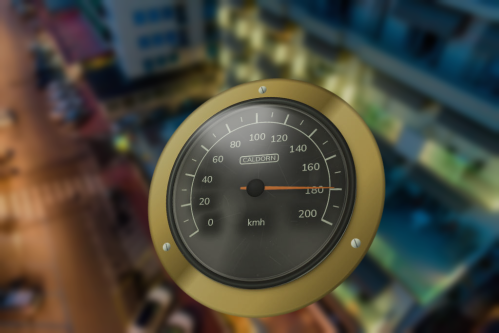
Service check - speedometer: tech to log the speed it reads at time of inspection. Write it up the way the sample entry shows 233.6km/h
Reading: 180km/h
